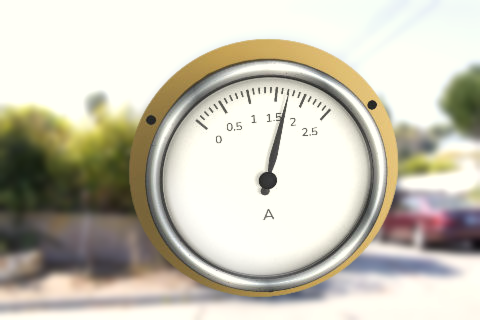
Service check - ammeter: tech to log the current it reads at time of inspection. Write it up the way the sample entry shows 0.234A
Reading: 1.7A
